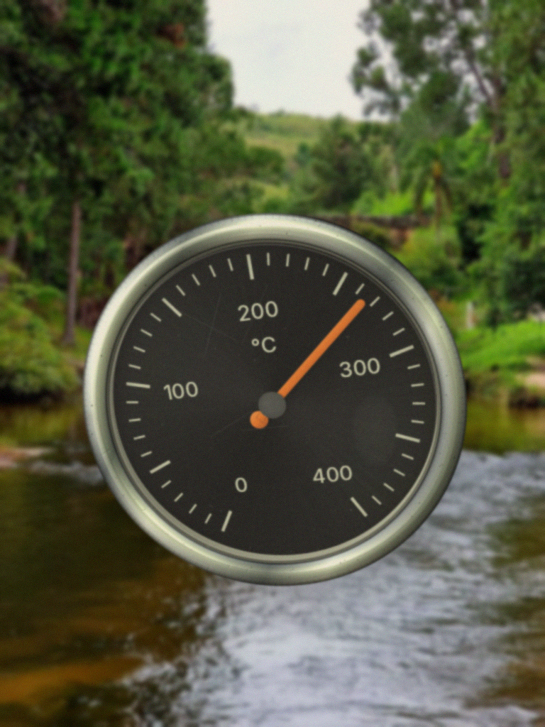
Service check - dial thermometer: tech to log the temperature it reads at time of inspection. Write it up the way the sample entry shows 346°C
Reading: 265°C
